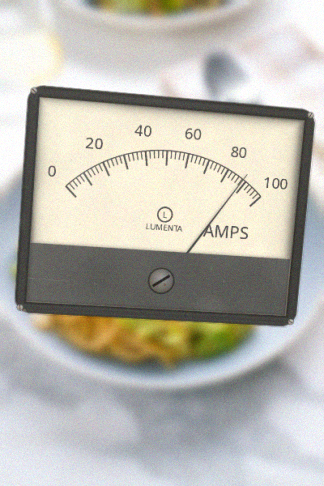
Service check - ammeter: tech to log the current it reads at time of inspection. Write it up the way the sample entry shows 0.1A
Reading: 88A
